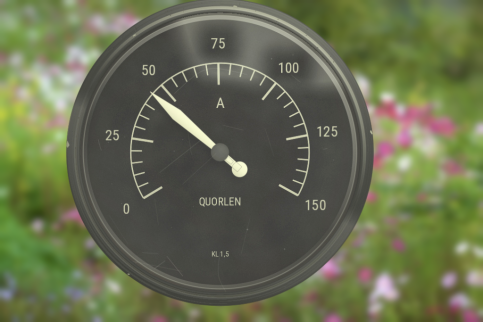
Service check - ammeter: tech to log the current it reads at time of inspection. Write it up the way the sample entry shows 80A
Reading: 45A
